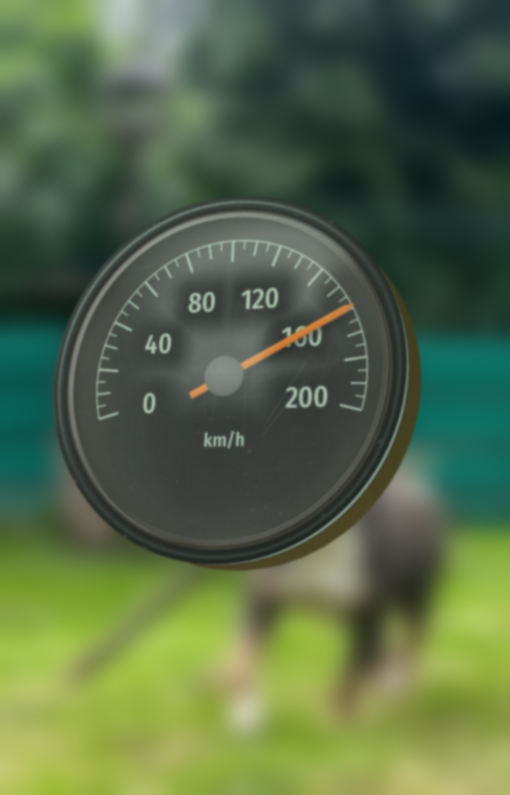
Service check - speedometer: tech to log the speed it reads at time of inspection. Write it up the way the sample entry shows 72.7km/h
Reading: 160km/h
